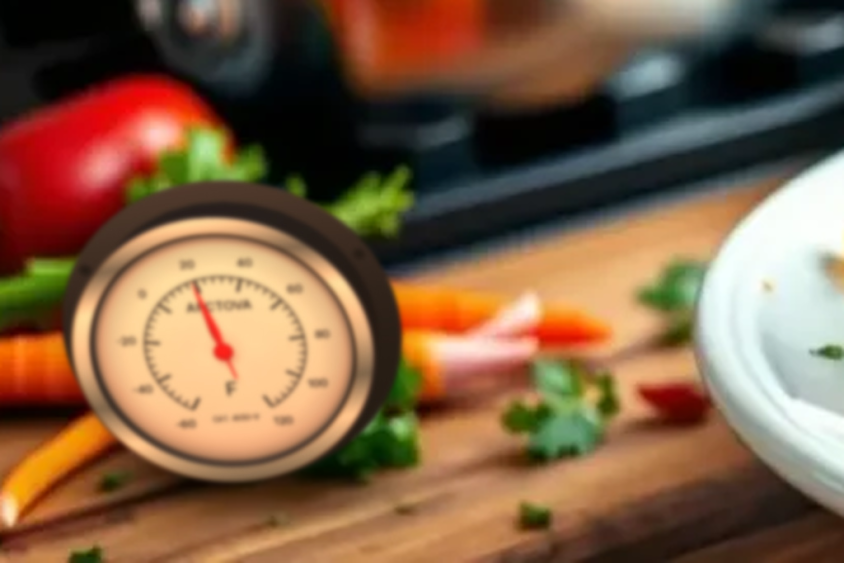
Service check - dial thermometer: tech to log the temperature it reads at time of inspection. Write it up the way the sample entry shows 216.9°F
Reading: 20°F
